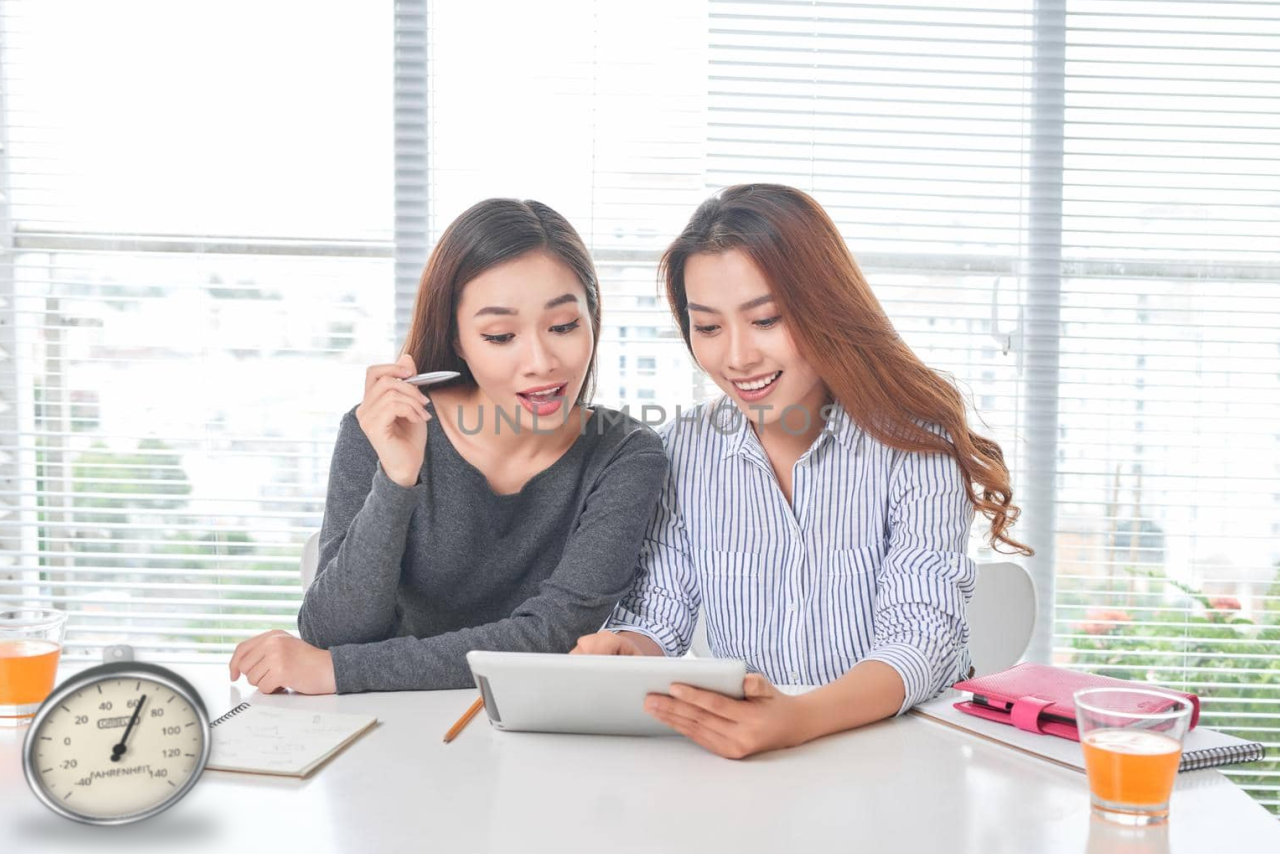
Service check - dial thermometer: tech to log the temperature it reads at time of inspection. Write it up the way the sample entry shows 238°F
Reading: 65°F
